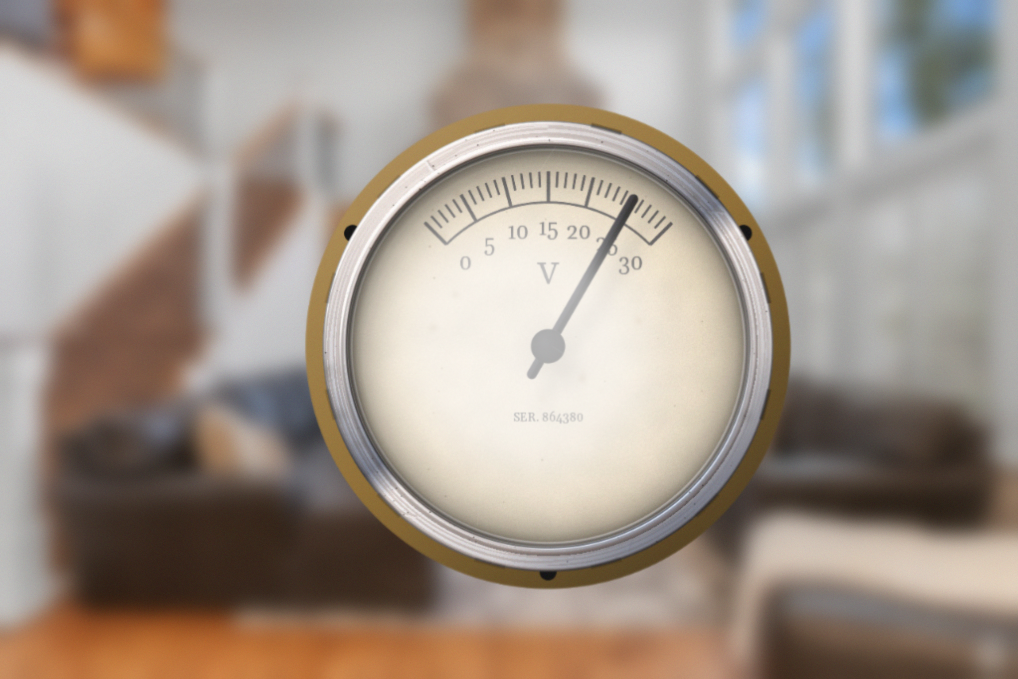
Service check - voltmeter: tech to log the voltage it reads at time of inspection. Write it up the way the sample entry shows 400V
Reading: 25V
